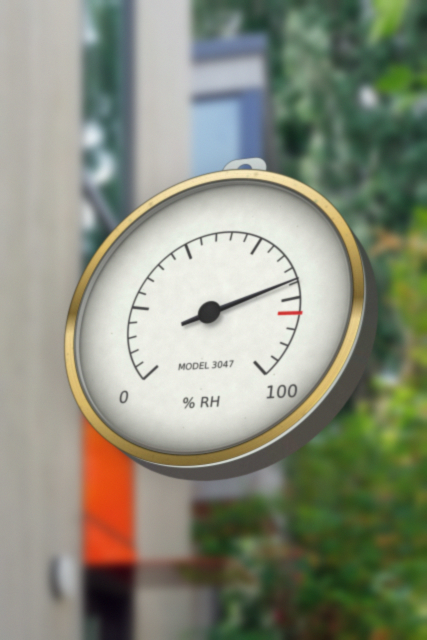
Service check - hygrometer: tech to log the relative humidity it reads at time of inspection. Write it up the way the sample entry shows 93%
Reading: 76%
